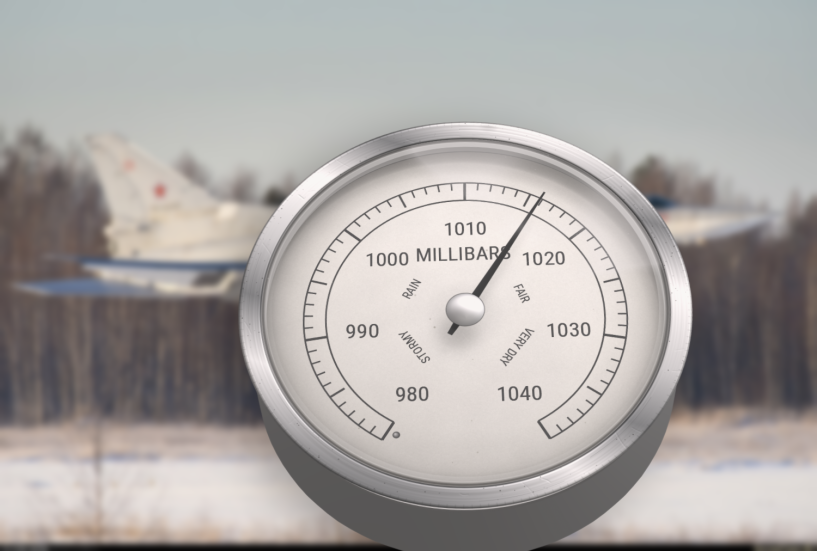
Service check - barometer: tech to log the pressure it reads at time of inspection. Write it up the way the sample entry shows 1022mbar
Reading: 1016mbar
